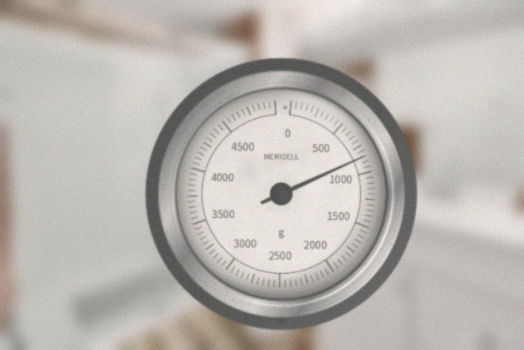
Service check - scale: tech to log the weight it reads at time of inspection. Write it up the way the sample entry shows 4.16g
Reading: 850g
